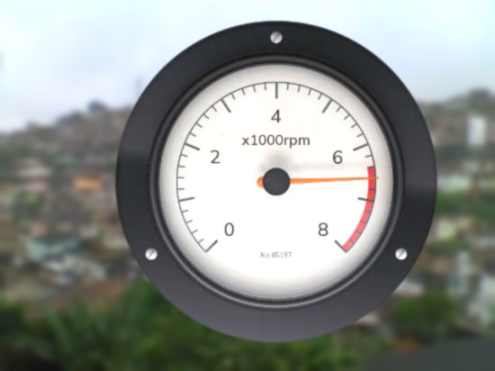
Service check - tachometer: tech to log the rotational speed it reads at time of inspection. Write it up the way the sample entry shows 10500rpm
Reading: 6600rpm
